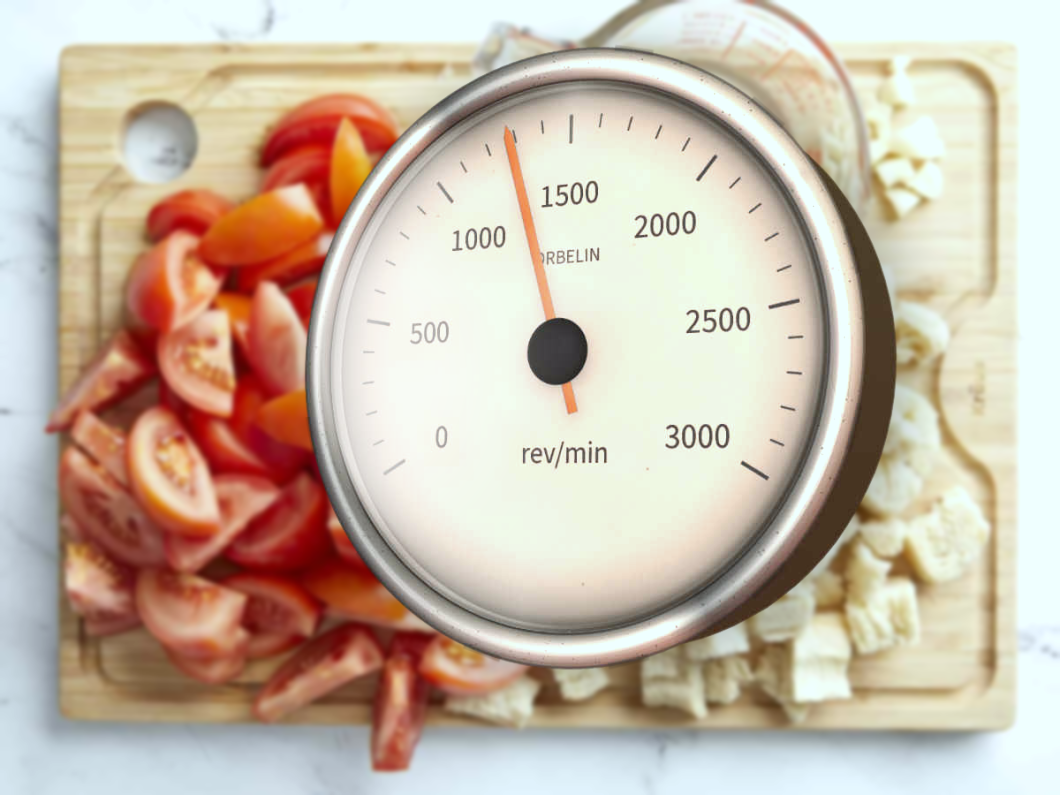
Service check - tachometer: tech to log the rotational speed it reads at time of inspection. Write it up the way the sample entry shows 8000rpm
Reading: 1300rpm
